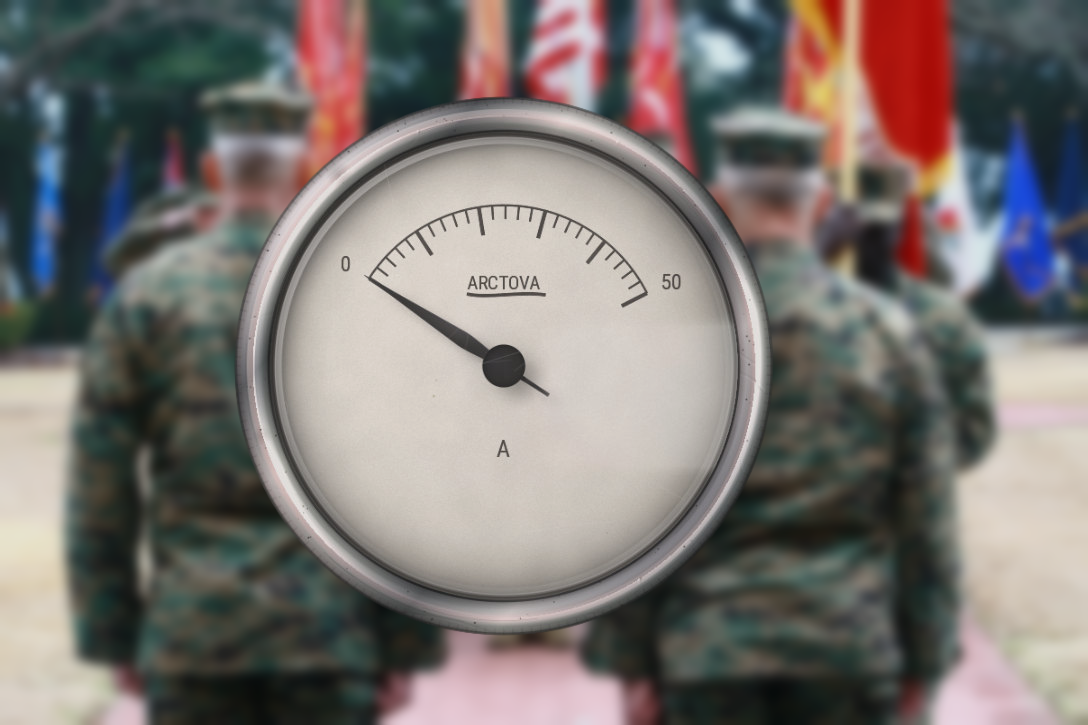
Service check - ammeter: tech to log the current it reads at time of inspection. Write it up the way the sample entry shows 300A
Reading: 0A
